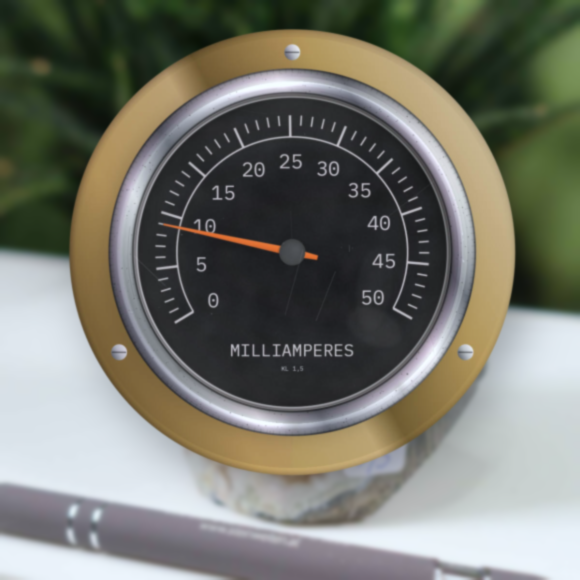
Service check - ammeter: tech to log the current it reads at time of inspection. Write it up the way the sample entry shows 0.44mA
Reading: 9mA
